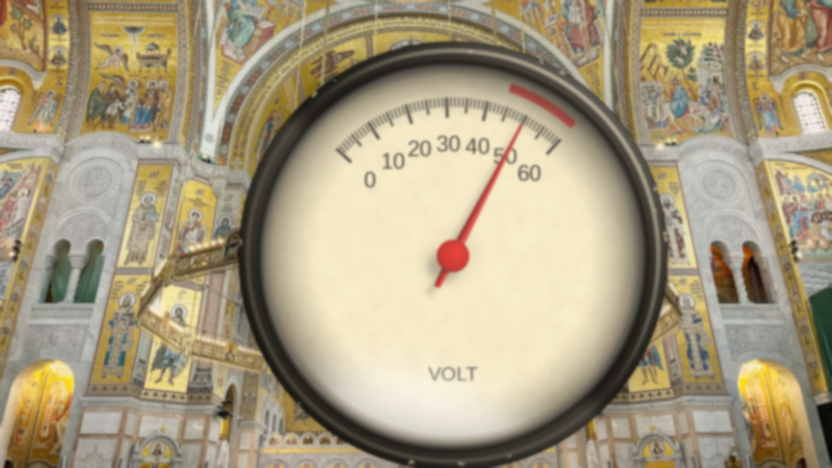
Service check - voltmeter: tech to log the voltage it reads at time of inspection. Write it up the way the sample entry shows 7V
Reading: 50V
